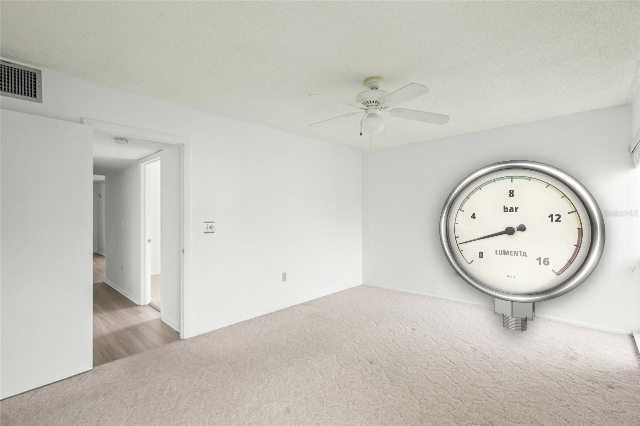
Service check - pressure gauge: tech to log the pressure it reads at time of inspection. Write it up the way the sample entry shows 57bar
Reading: 1.5bar
